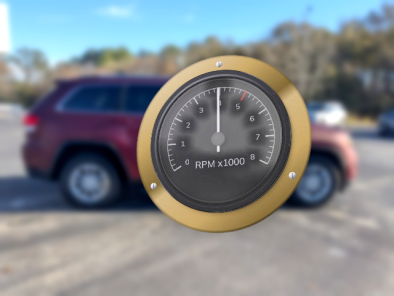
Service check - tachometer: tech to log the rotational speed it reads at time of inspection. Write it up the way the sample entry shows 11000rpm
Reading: 4000rpm
